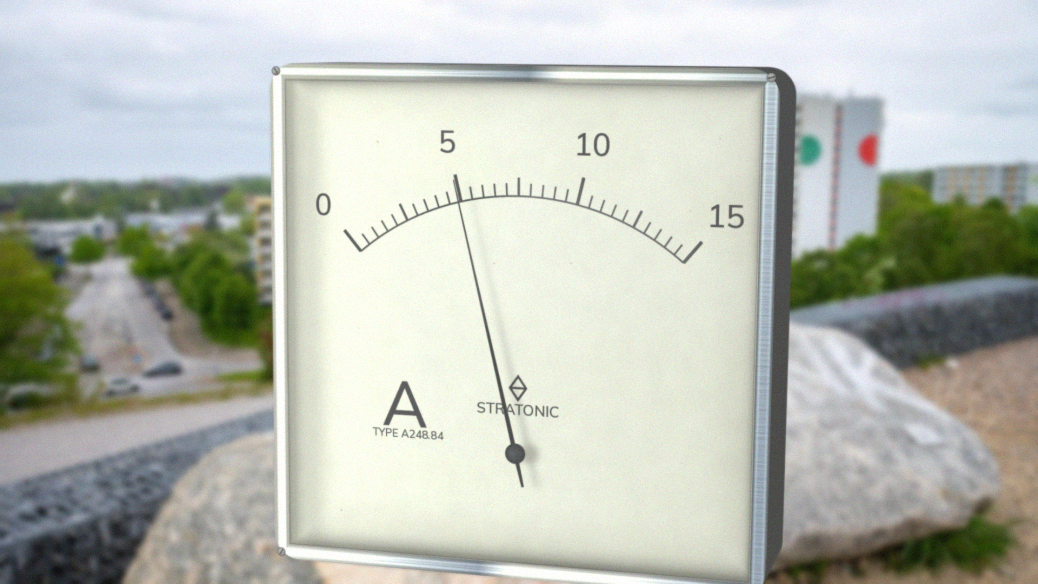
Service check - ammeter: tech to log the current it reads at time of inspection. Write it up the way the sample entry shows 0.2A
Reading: 5A
